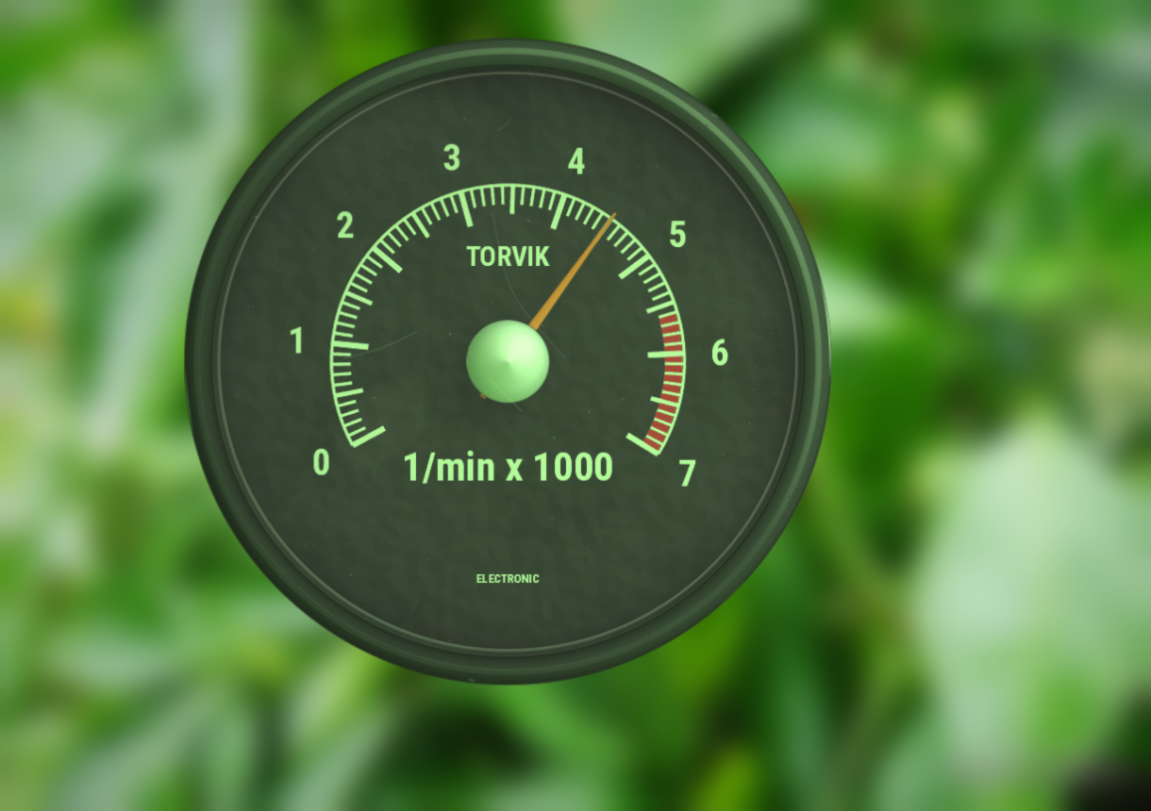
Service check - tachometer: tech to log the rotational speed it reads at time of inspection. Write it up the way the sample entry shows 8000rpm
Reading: 4500rpm
